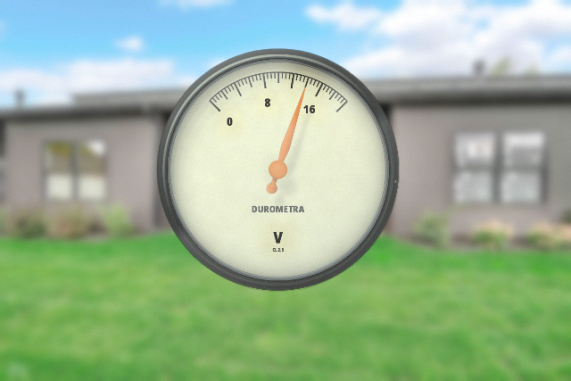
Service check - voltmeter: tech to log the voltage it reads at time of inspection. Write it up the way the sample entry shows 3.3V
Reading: 14V
